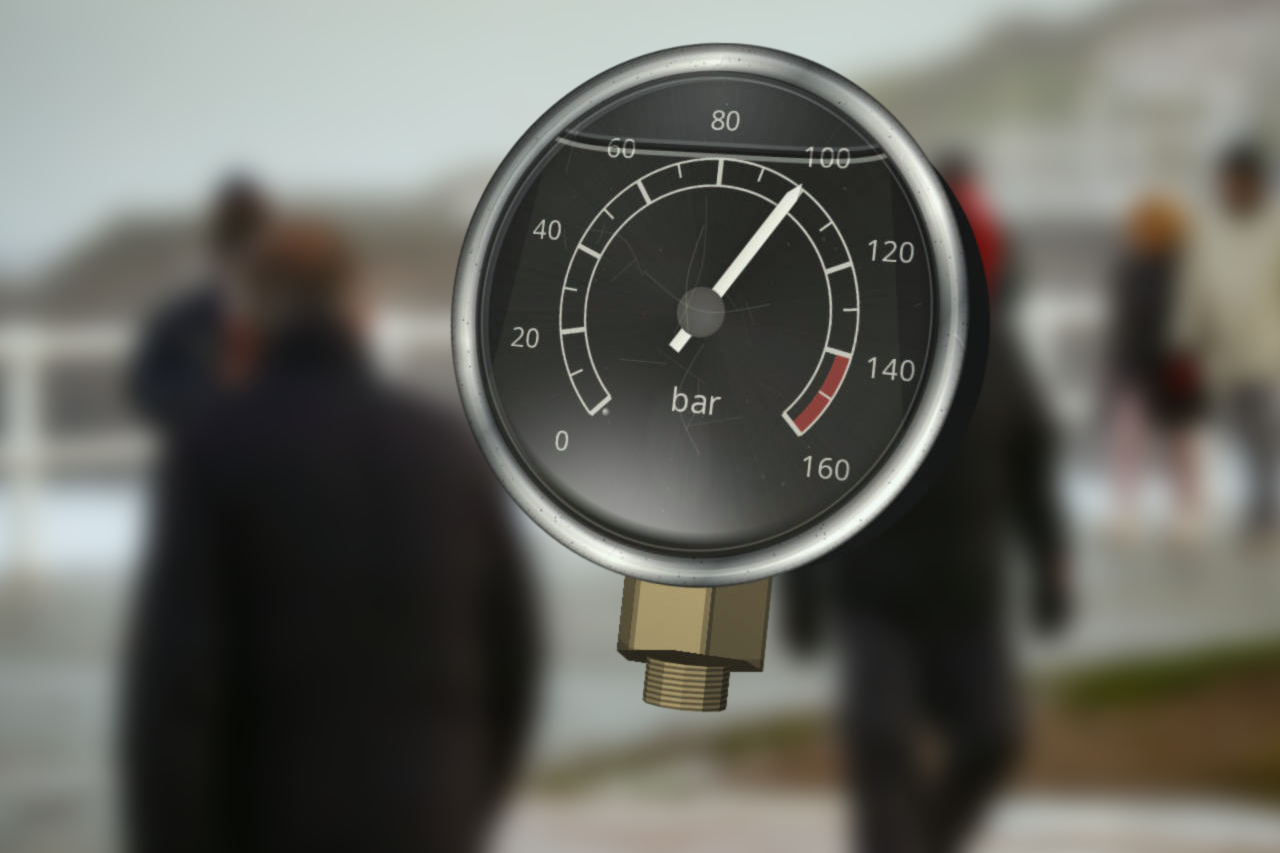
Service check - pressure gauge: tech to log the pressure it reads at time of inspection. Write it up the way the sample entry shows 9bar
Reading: 100bar
